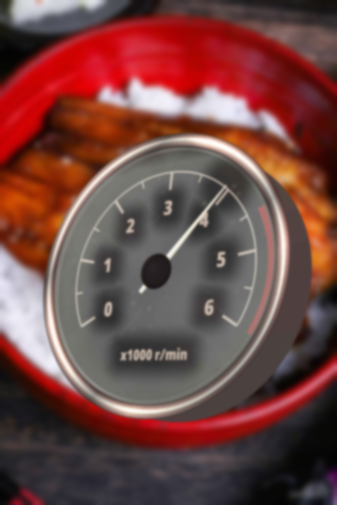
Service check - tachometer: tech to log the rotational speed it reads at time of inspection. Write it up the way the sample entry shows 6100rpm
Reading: 4000rpm
